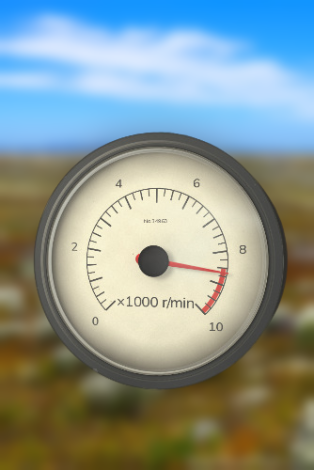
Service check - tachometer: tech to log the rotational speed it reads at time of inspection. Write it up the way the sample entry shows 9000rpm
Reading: 8625rpm
